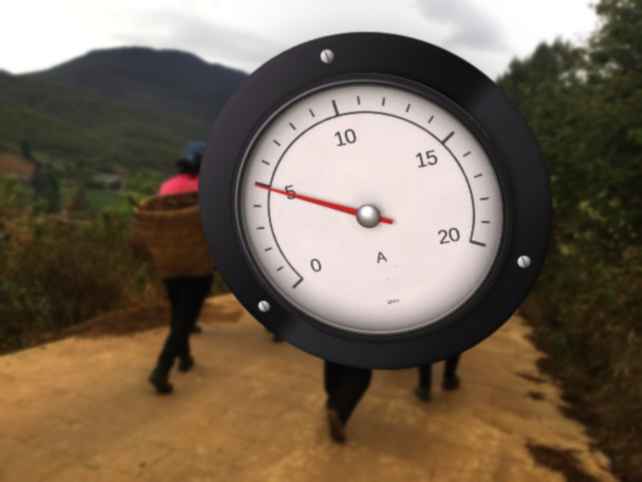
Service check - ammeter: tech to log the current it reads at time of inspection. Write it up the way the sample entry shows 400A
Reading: 5A
